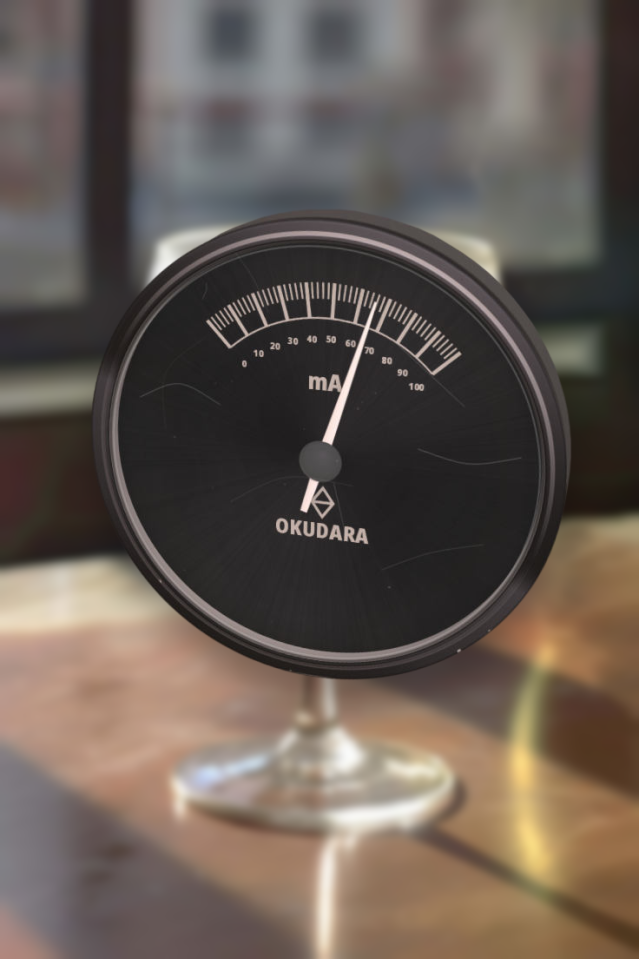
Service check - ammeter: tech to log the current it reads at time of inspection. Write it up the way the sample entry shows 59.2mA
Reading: 66mA
